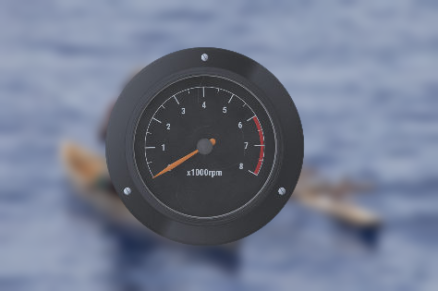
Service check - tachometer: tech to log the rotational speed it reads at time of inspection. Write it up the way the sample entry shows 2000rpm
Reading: 0rpm
